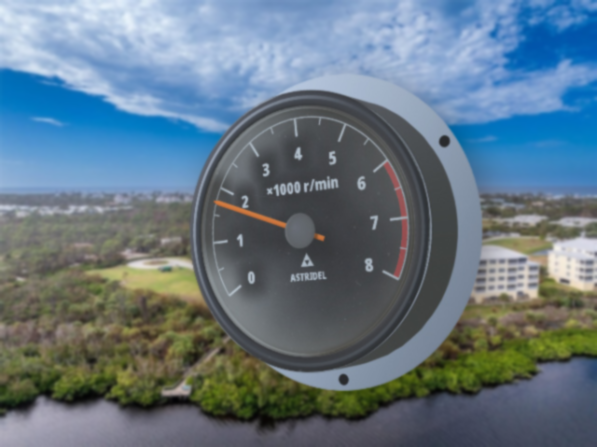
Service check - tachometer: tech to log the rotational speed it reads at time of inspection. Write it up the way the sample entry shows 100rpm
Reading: 1750rpm
